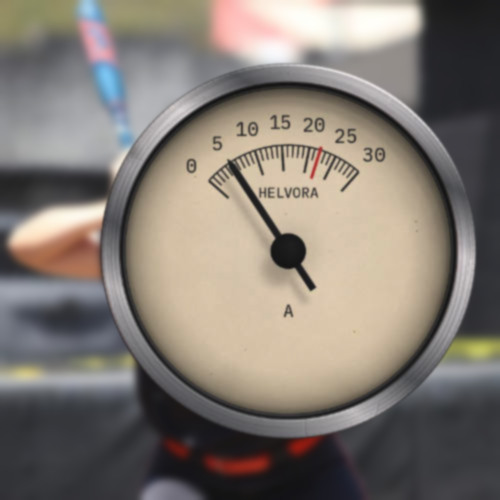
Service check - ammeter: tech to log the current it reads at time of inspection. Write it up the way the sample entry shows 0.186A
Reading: 5A
